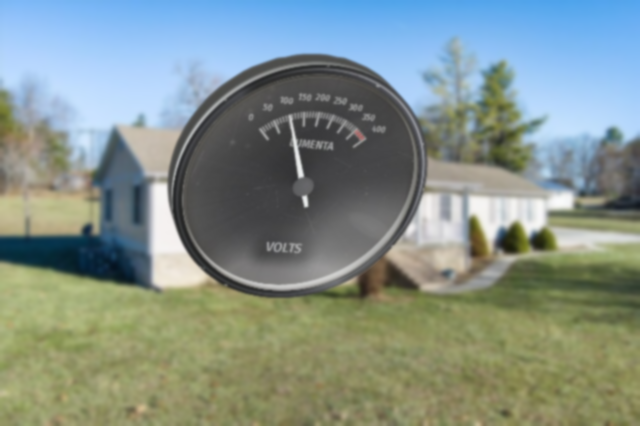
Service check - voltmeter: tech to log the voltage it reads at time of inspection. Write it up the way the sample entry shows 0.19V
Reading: 100V
